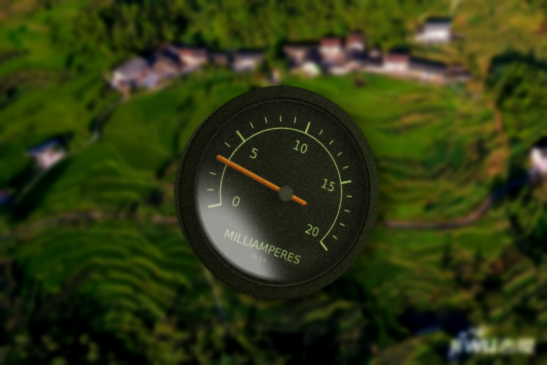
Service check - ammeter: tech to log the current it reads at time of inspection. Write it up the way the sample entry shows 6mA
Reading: 3mA
